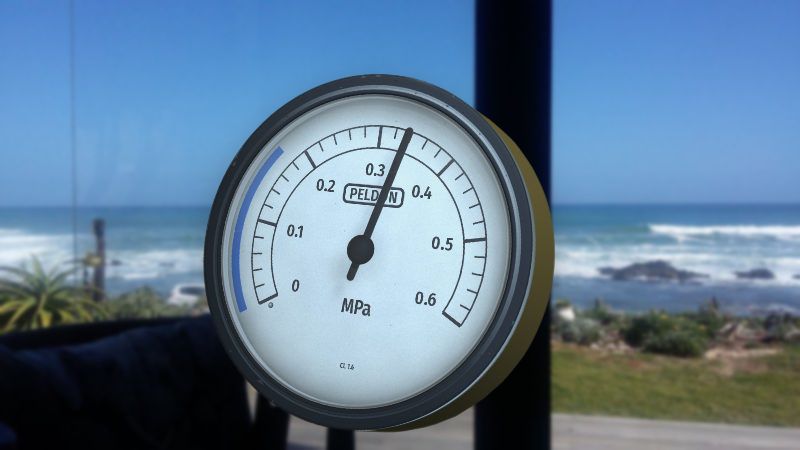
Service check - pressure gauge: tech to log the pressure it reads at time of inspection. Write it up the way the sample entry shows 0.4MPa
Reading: 0.34MPa
